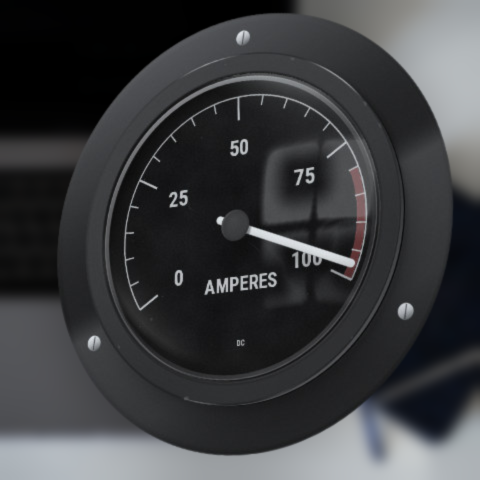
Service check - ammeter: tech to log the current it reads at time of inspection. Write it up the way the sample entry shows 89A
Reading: 97.5A
